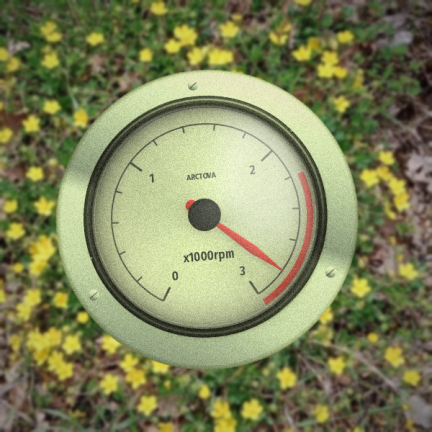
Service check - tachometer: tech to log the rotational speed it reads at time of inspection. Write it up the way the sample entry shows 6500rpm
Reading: 2800rpm
